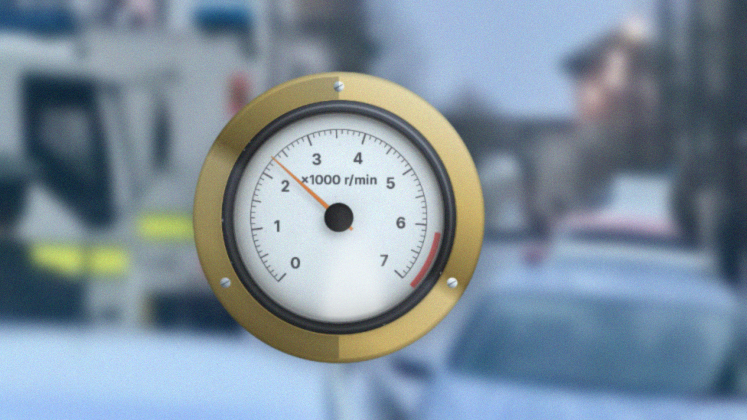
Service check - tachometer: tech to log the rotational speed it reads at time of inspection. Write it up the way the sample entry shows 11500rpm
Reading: 2300rpm
